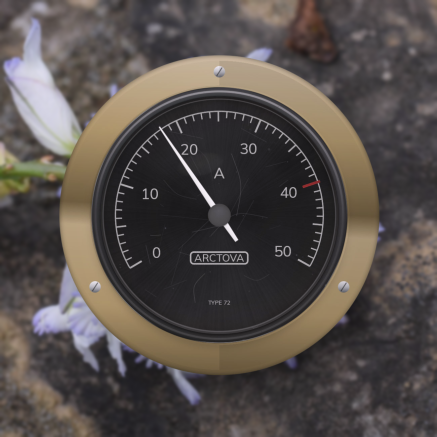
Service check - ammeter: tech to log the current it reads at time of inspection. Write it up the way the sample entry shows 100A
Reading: 18A
